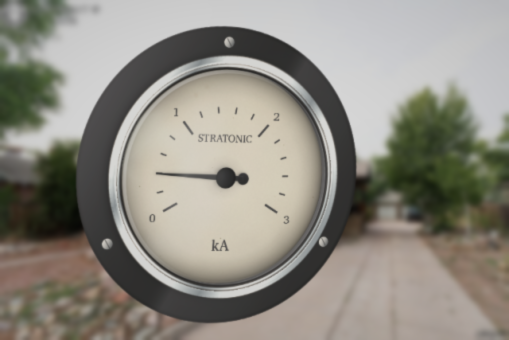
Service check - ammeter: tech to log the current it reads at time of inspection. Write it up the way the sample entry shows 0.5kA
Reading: 0.4kA
